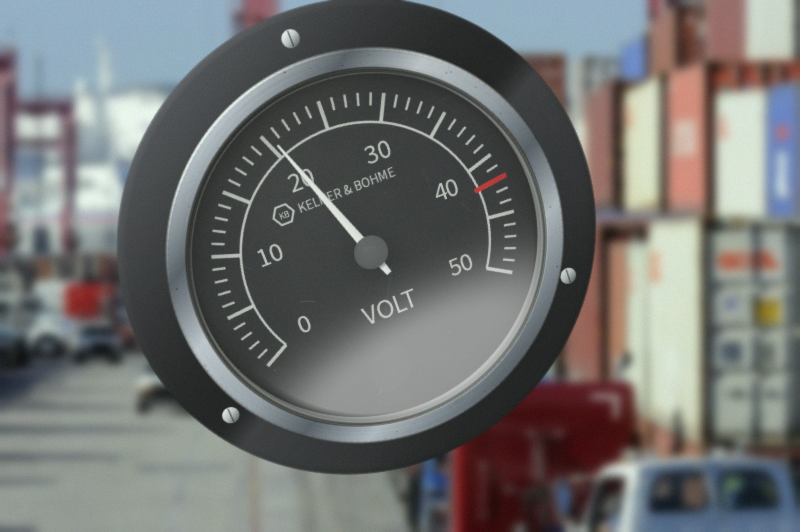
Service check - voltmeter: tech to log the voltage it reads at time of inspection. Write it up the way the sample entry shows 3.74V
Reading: 20.5V
